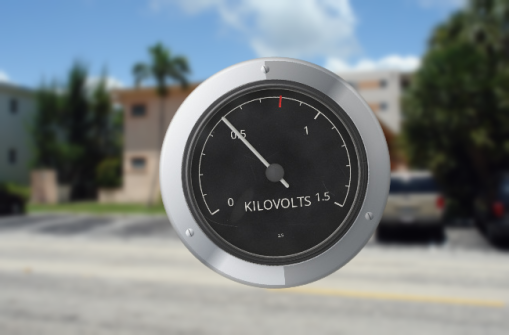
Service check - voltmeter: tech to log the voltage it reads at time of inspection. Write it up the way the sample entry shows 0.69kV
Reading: 0.5kV
